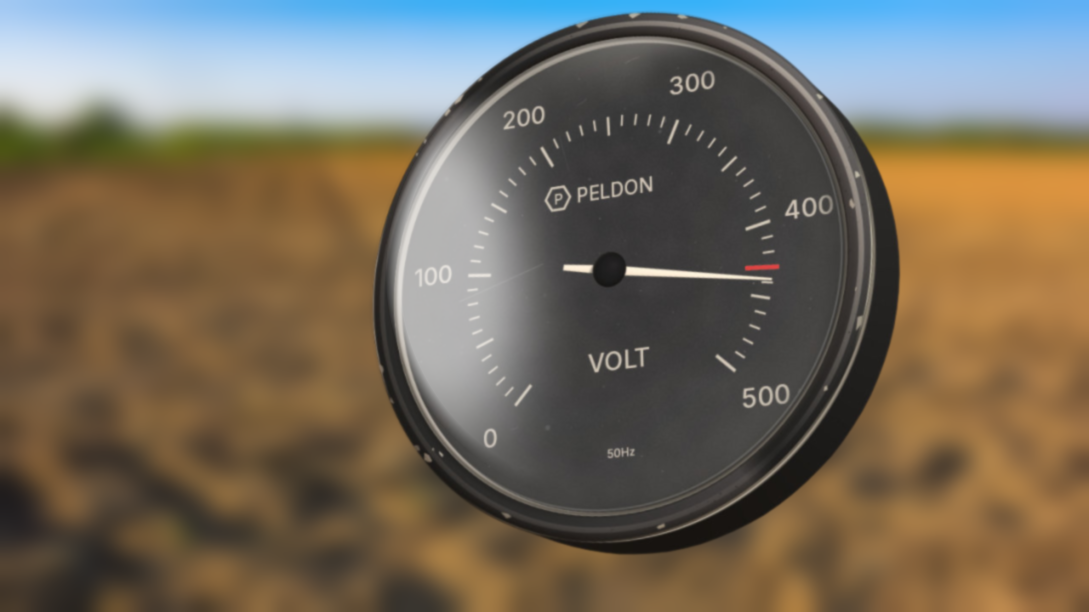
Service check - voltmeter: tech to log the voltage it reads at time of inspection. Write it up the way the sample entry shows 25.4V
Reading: 440V
